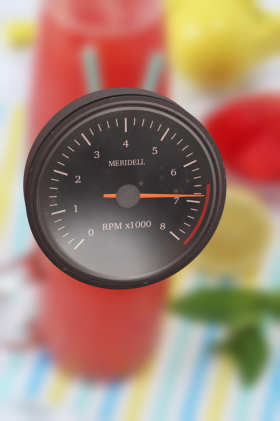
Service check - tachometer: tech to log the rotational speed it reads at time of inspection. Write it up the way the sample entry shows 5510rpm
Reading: 6800rpm
